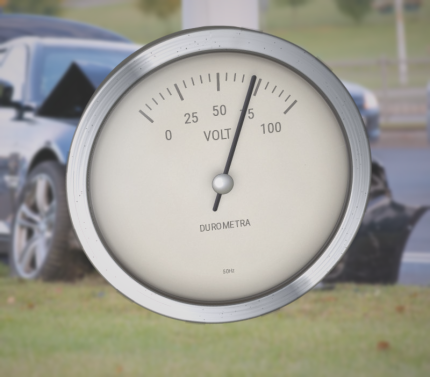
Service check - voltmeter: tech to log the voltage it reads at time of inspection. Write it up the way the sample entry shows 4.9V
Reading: 70V
